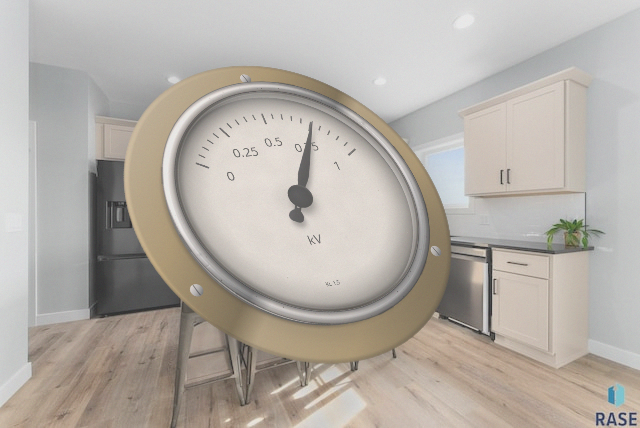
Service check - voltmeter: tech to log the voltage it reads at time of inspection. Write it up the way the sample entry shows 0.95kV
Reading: 0.75kV
